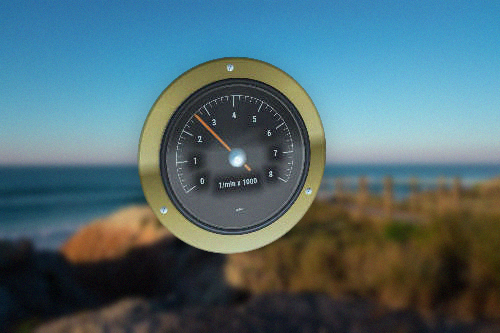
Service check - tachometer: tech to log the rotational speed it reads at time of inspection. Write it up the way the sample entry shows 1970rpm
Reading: 2600rpm
